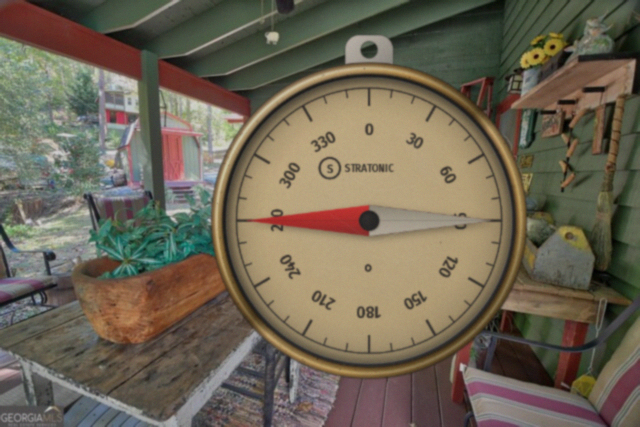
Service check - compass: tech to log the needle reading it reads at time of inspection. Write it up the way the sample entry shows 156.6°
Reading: 270°
